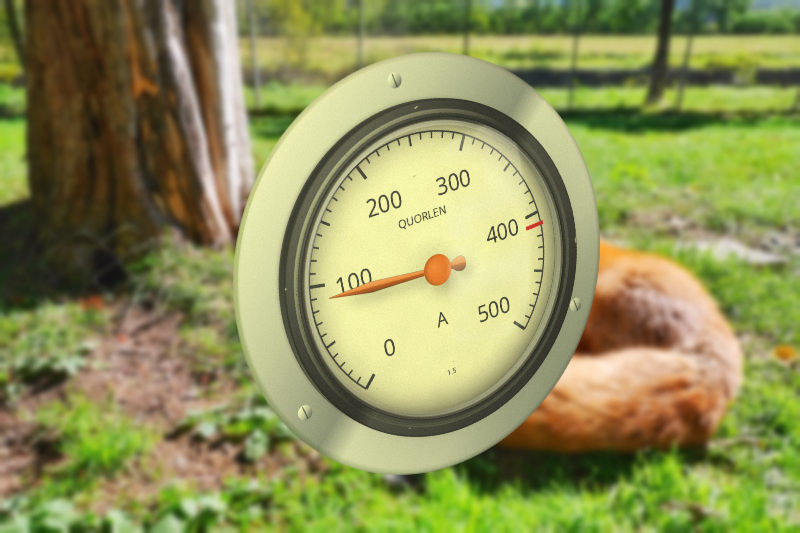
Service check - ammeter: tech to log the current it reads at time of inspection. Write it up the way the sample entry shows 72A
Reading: 90A
